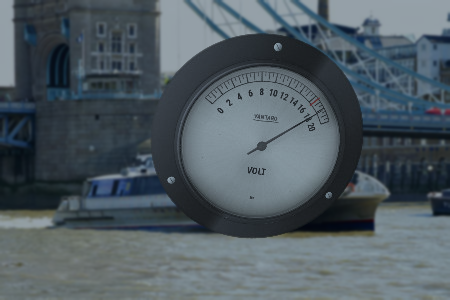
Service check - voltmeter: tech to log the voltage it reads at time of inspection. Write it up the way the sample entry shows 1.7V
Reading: 18V
